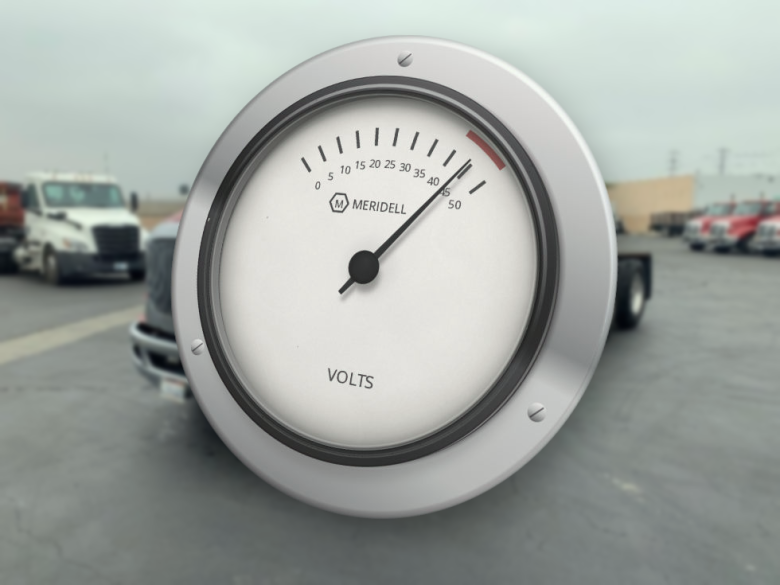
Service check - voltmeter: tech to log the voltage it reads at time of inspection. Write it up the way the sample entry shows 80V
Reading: 45V
